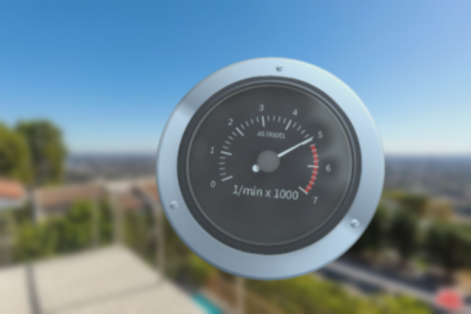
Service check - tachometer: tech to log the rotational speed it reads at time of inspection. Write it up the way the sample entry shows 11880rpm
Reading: 5000rpm
